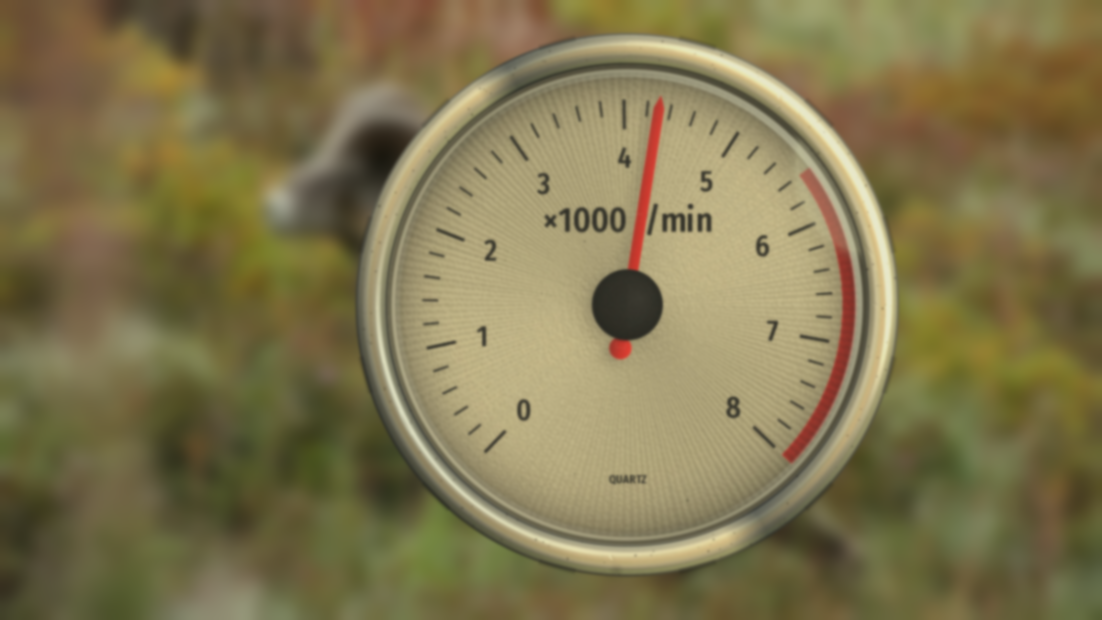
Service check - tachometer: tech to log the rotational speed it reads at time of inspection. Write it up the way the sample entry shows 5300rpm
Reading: 4300rpm
